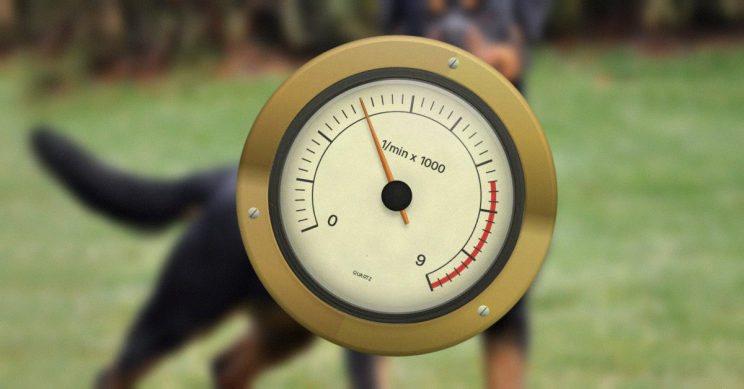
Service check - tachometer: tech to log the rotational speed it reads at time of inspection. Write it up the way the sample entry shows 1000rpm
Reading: 3000rpm
